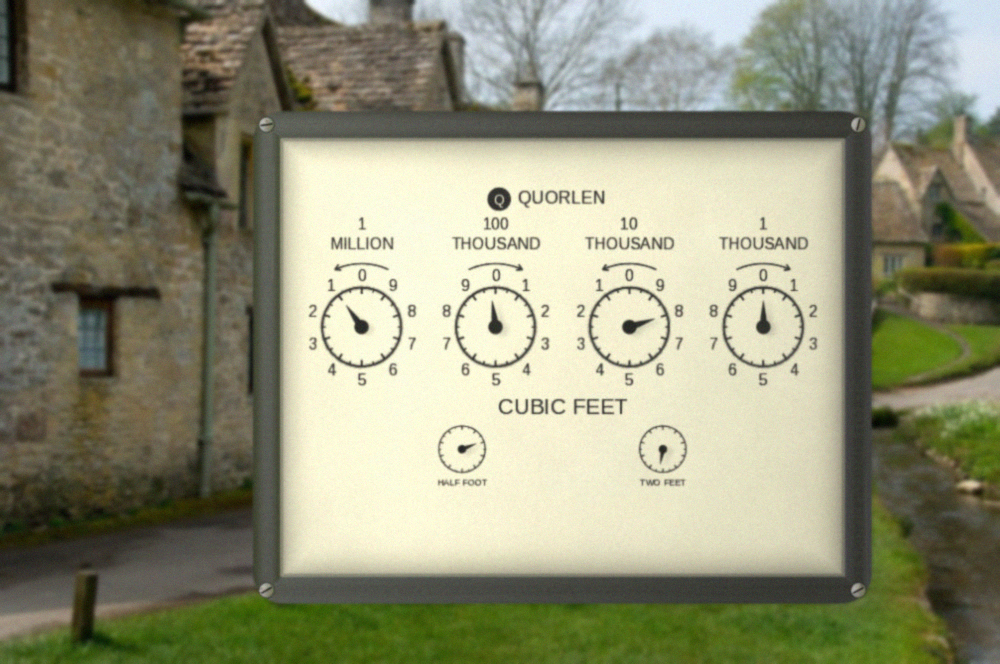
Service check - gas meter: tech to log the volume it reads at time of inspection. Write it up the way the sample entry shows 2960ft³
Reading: 98000ft³
